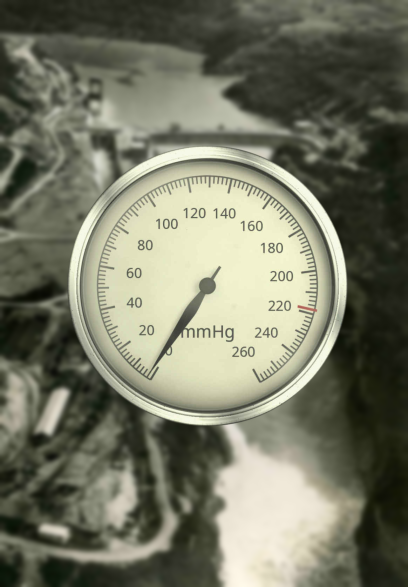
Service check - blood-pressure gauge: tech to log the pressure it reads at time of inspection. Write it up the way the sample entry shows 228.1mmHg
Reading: 2mmHg
